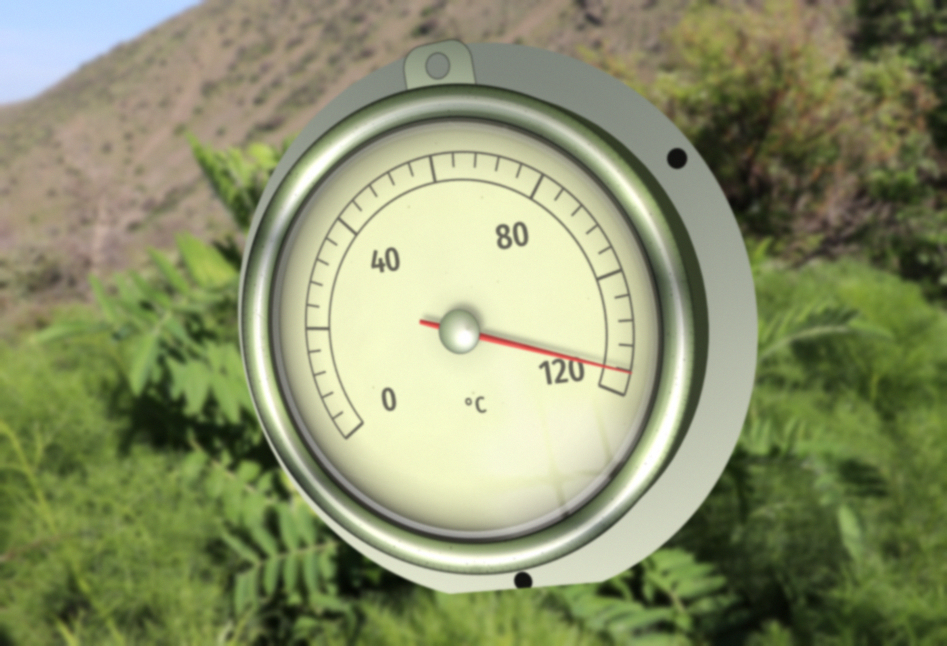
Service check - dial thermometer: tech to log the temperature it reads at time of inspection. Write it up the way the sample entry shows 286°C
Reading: 116°C
